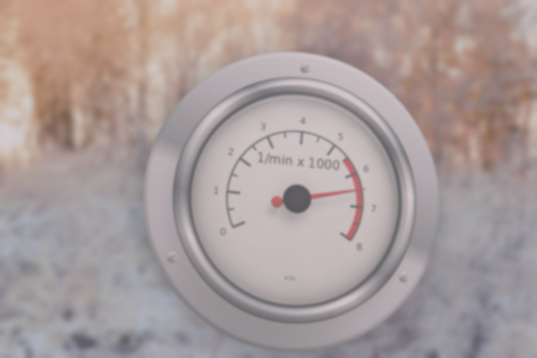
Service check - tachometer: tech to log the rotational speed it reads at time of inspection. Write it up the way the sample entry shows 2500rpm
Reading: 6500rpm
